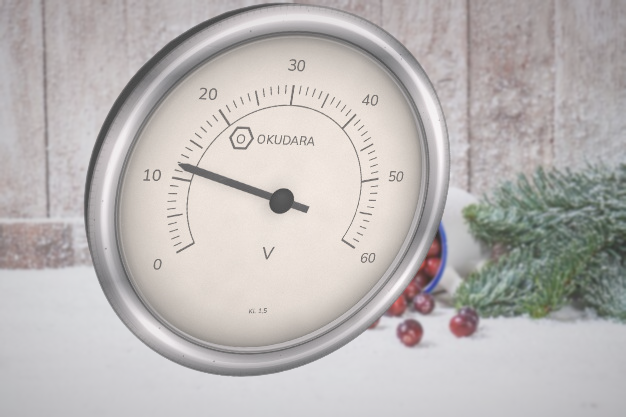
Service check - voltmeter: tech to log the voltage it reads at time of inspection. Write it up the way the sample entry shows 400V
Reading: 12V
